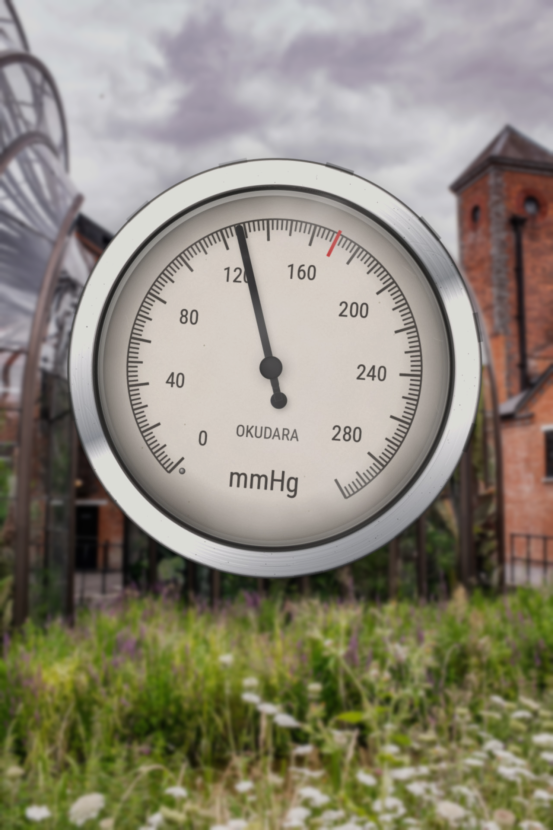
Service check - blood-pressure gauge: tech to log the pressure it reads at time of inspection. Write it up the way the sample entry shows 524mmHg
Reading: 128mmHg
